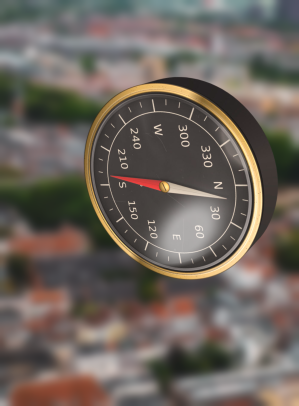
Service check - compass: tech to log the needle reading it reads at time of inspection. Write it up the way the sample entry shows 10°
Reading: 190°
